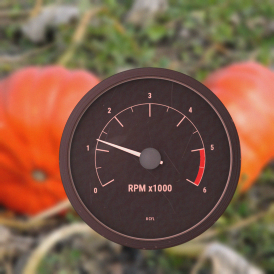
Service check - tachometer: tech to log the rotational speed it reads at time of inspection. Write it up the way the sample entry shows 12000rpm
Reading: 1250rpm
